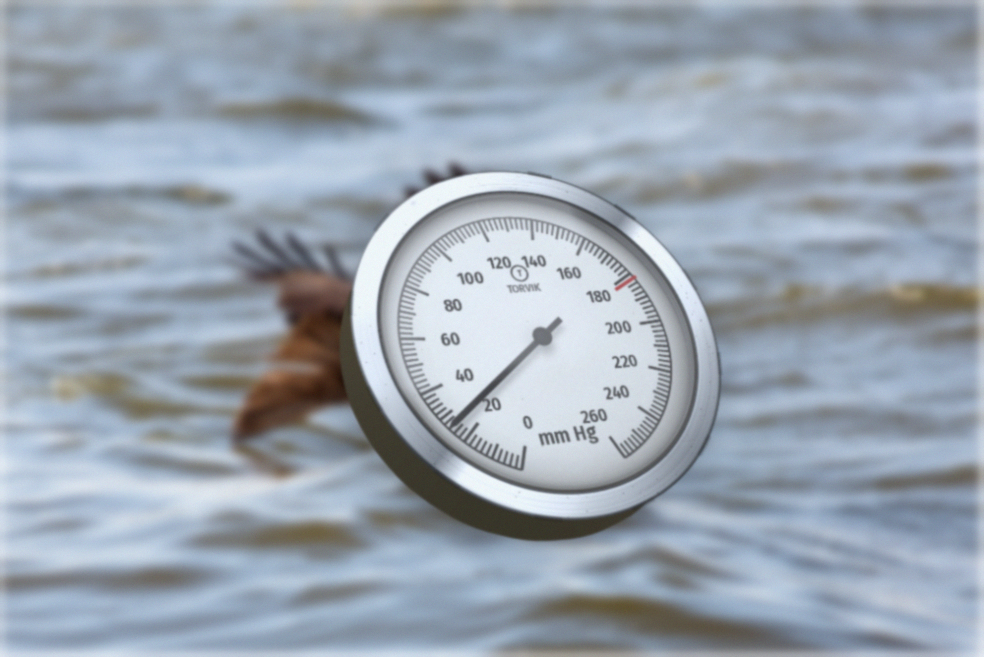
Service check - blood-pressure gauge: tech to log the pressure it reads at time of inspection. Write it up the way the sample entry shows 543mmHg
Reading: 26mmHg
